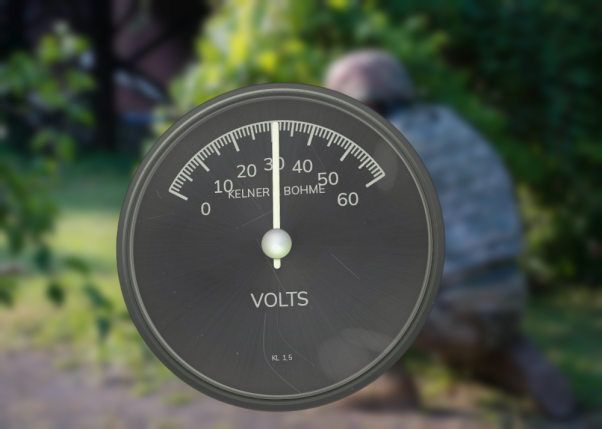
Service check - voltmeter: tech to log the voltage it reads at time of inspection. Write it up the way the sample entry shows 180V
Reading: 31V
